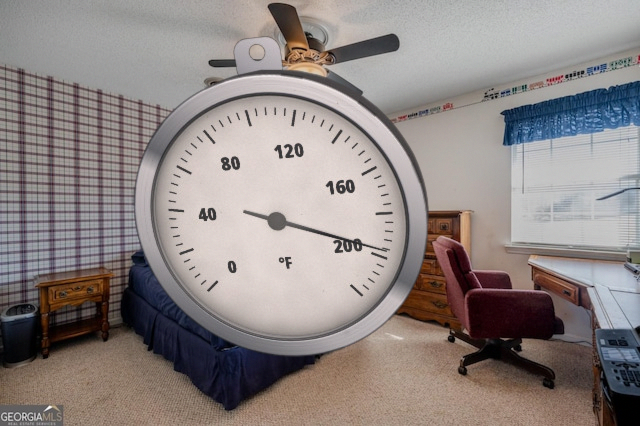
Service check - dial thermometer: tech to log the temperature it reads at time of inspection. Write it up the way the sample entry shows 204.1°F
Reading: 196°F
